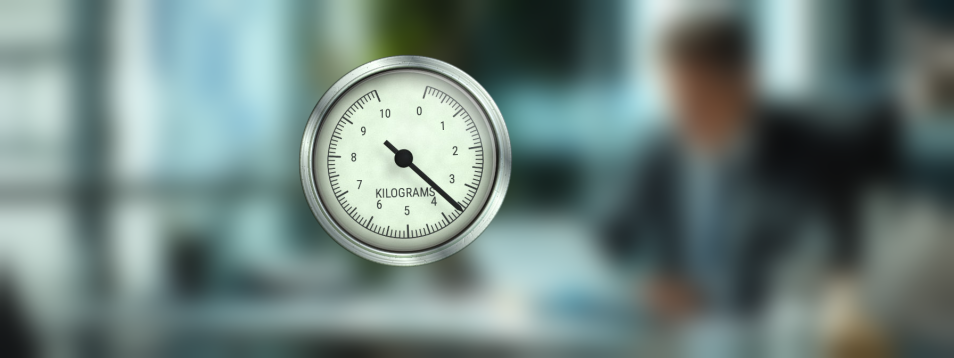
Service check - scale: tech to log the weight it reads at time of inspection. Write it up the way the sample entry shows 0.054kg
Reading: 3.6kg
